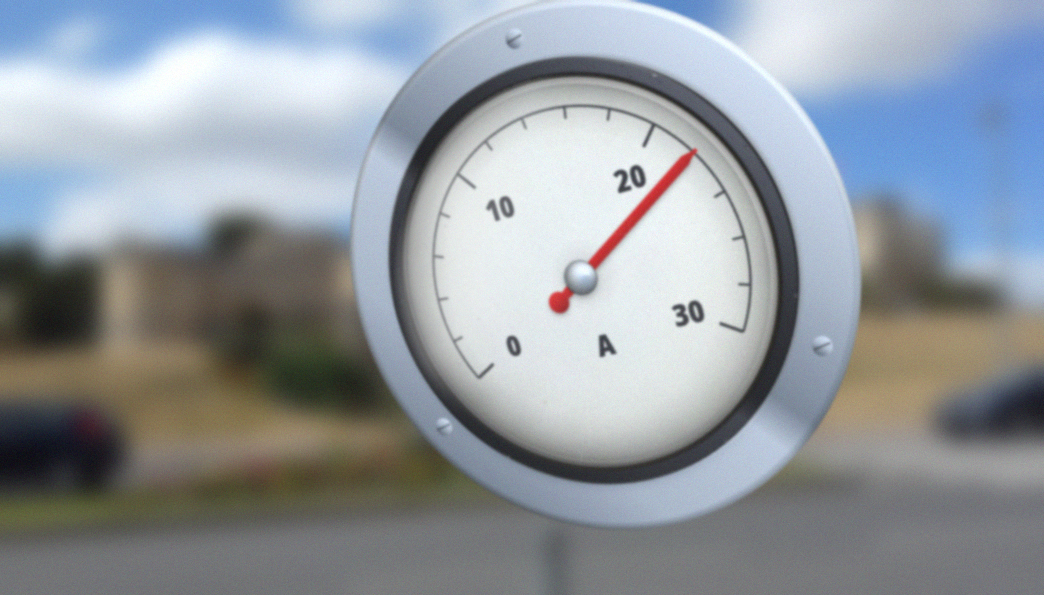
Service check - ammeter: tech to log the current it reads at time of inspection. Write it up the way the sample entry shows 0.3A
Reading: 22A
